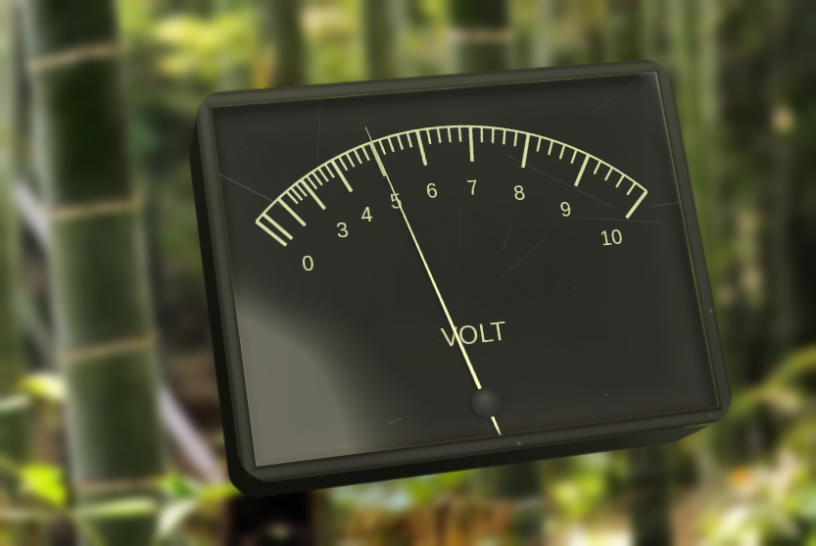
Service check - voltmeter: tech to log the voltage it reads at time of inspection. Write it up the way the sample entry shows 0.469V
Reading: 5V
